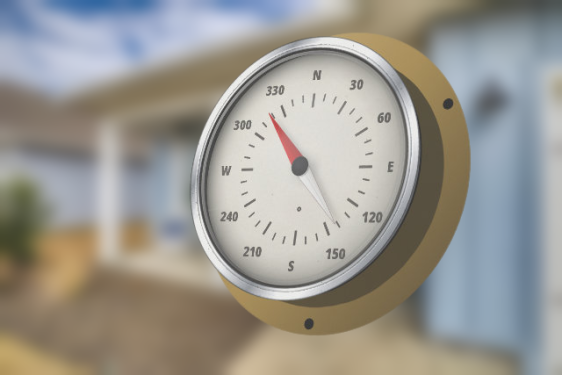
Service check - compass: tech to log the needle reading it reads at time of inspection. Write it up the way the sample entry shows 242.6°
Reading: 320°
